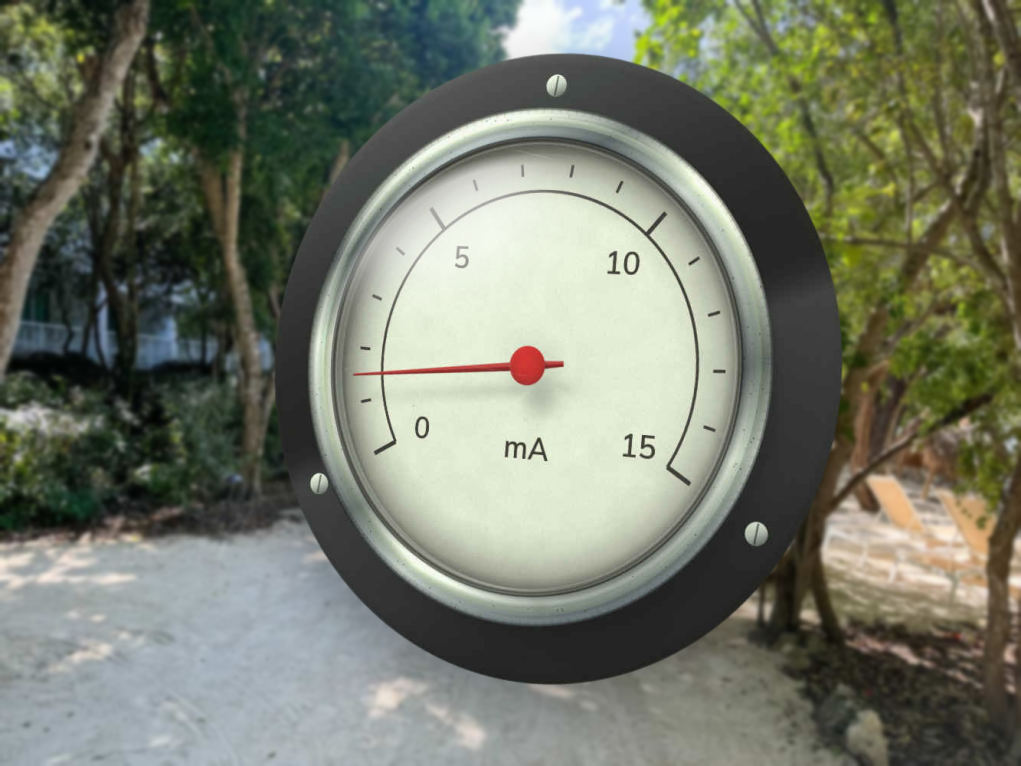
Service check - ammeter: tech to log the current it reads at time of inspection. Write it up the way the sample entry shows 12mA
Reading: 1.5mA
